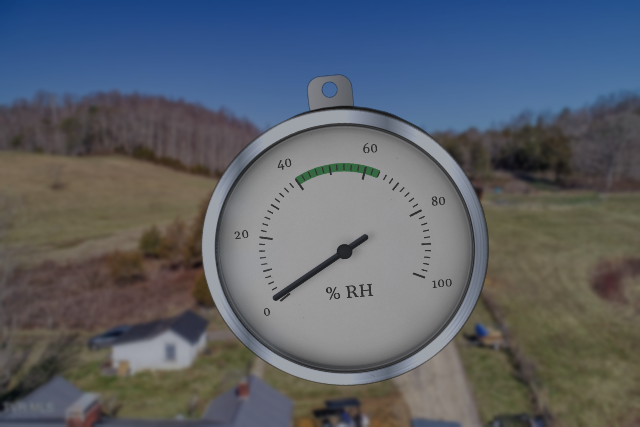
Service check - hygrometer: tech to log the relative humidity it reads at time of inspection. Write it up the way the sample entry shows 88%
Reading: 2%
